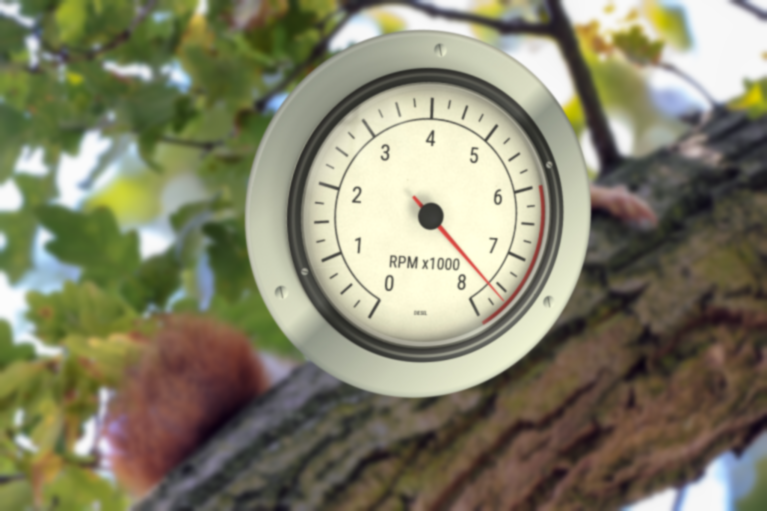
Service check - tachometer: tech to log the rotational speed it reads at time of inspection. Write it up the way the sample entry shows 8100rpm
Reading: 7625rpm
